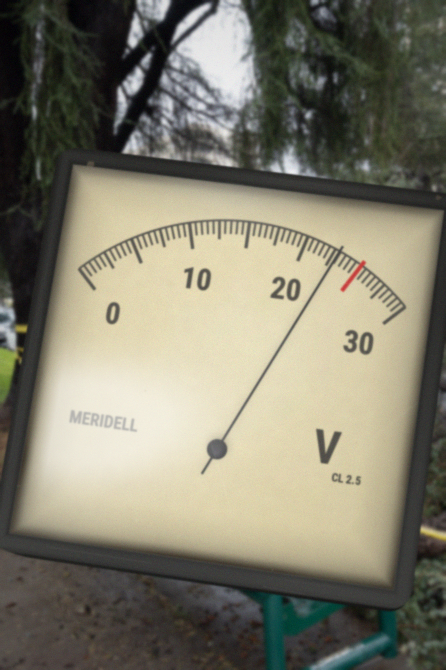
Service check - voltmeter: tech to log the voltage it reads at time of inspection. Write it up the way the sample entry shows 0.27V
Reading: 23V
